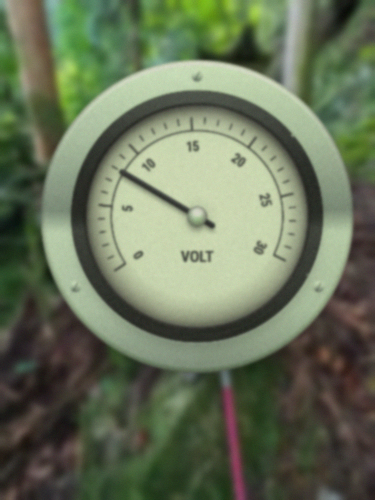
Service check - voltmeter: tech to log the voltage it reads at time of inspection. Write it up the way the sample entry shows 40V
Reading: 8V
